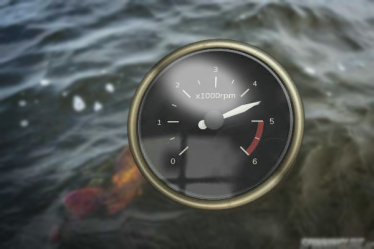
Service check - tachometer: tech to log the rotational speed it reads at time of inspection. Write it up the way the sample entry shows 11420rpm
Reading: 4500rpm
